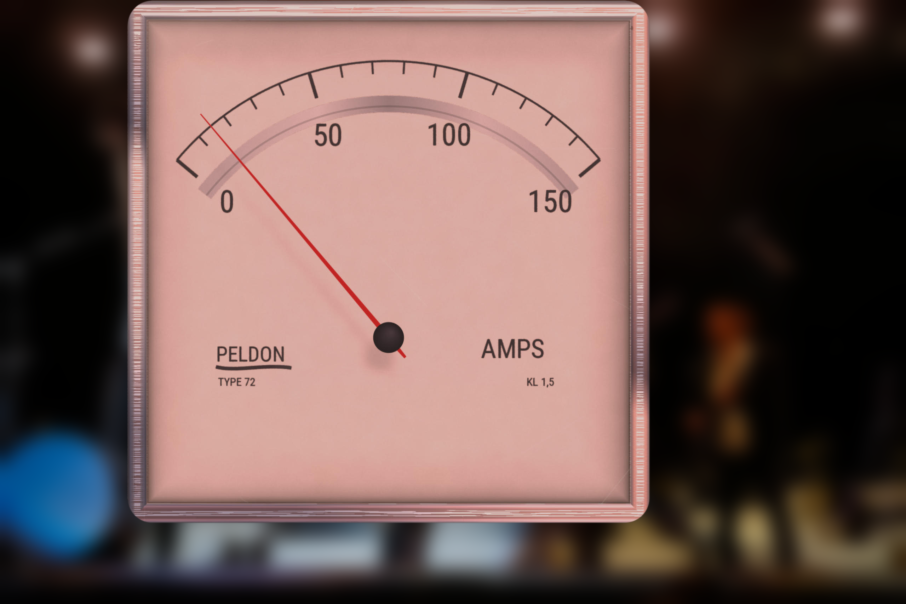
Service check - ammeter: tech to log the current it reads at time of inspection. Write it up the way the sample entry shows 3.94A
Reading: 15A
